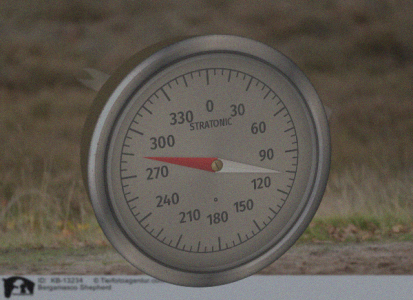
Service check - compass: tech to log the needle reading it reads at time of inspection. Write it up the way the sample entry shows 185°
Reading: 285°
